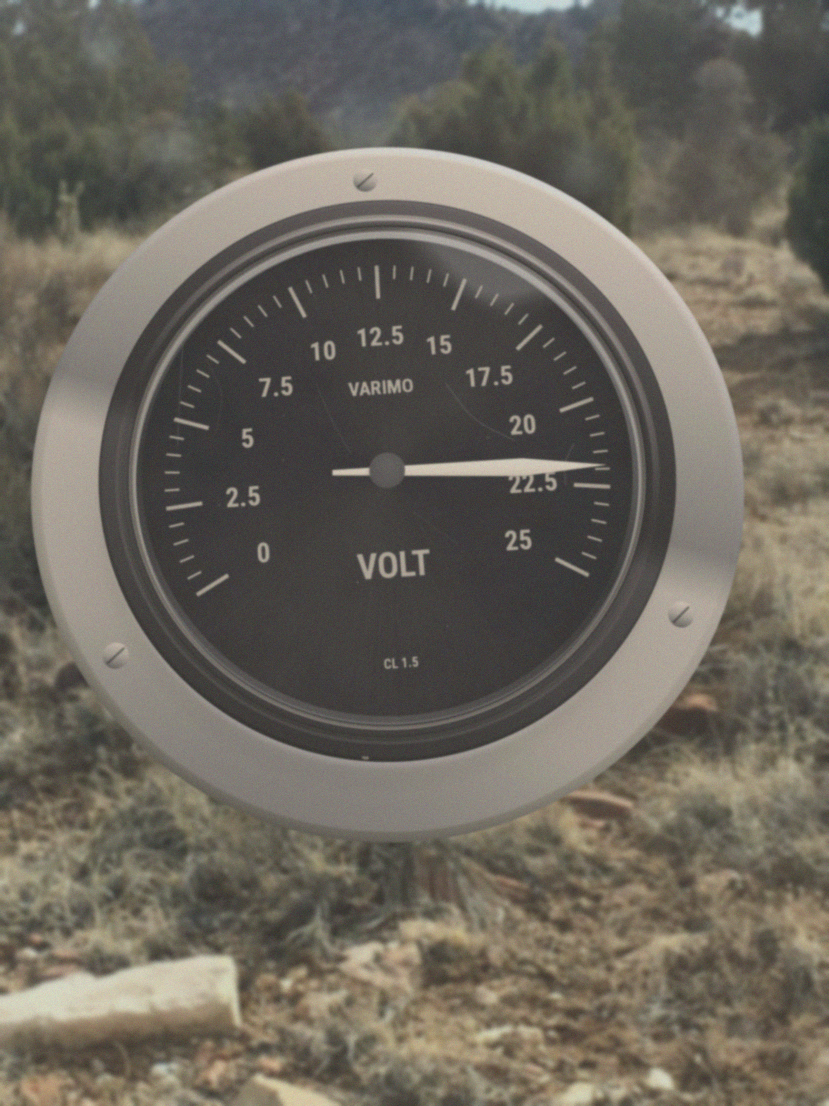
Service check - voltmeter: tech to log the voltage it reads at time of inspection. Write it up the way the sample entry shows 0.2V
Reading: 22V
